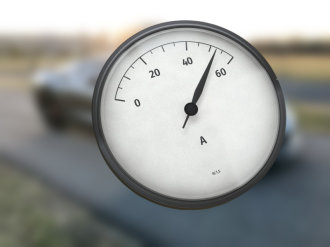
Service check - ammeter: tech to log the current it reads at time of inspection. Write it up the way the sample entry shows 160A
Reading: 52.5A
